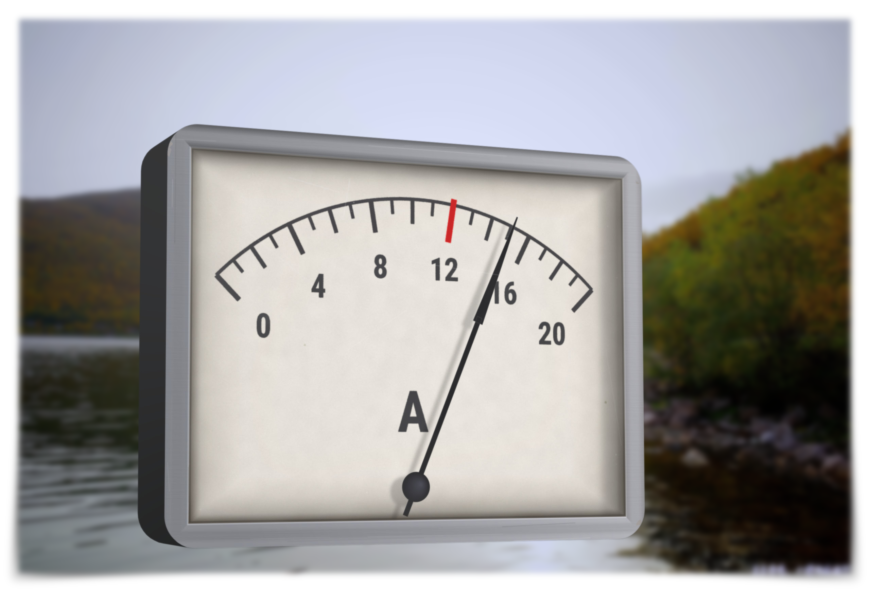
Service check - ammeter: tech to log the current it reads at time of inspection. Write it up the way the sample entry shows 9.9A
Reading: 15A
